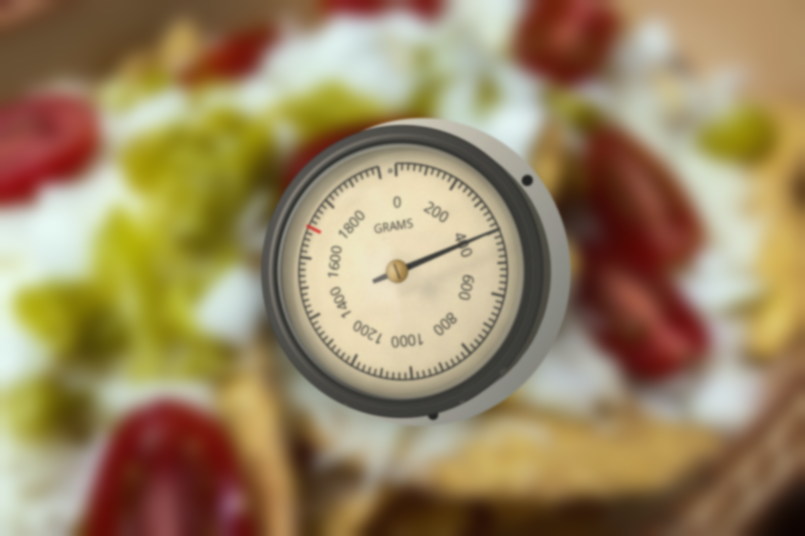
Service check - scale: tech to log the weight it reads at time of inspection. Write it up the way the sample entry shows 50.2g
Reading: 400g
